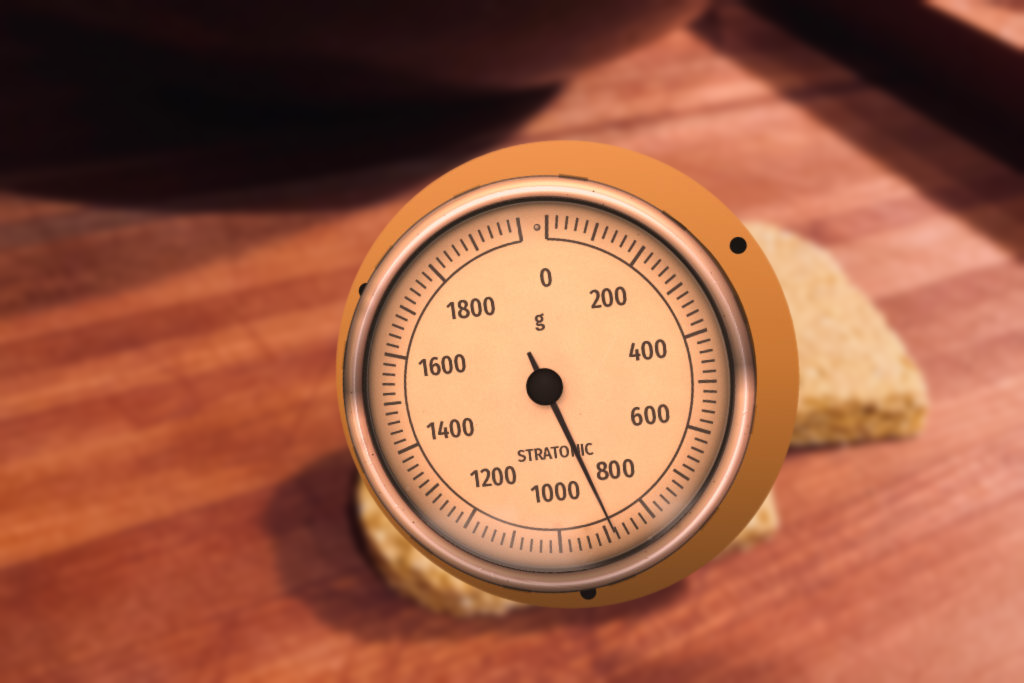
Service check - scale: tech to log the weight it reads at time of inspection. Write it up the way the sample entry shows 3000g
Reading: 880g
